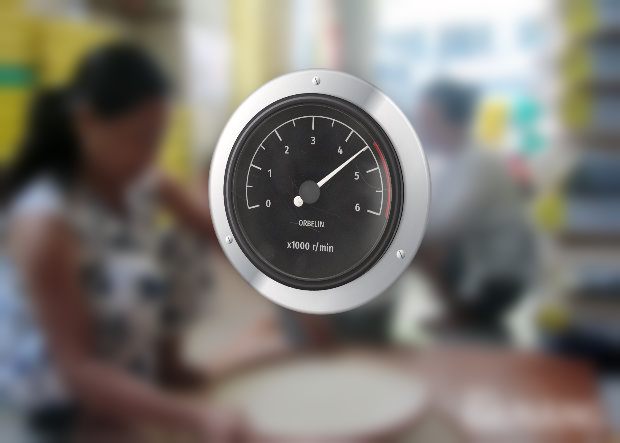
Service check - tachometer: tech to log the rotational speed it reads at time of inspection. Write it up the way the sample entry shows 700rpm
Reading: 4500rpm
